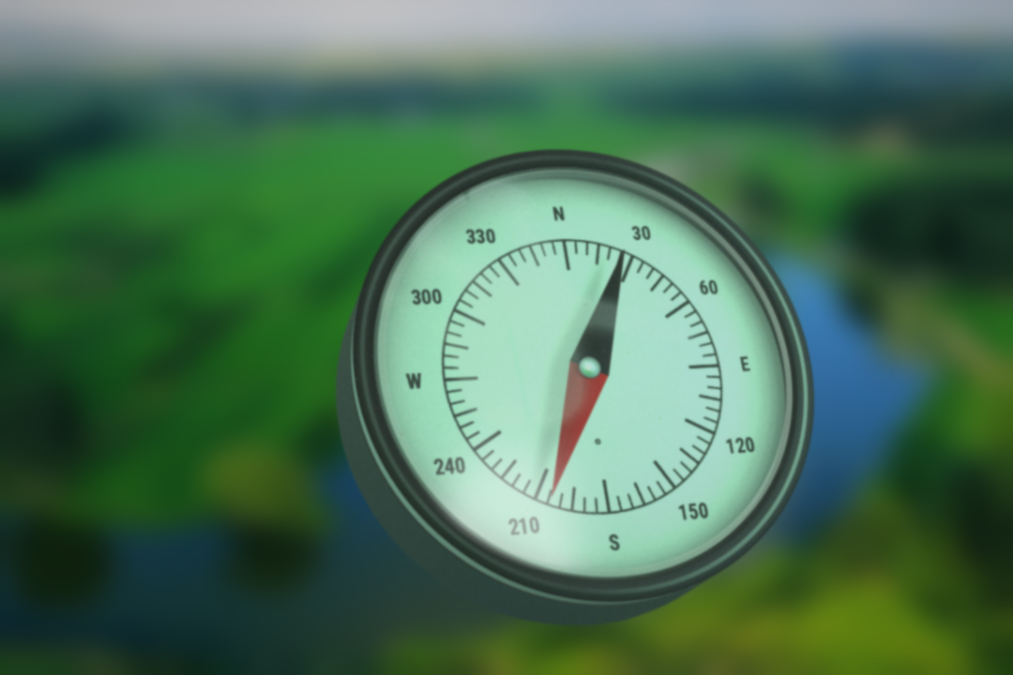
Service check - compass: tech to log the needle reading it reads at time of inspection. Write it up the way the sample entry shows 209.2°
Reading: 205°
